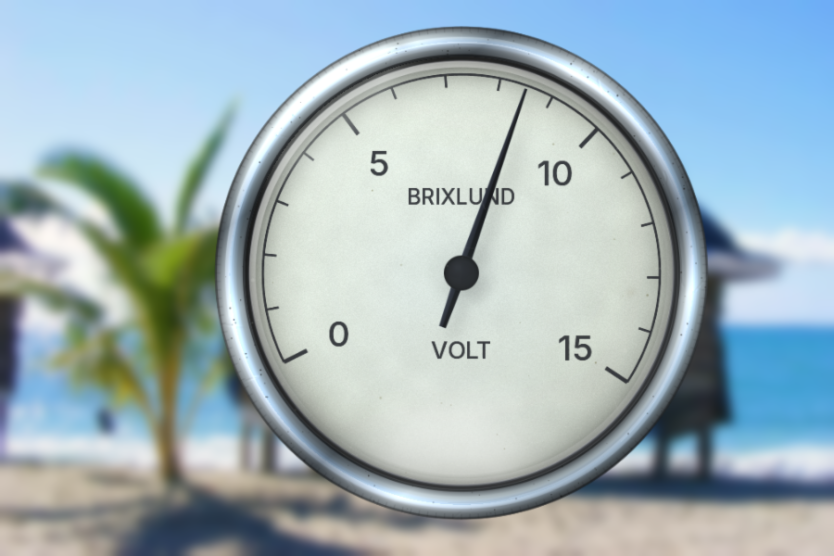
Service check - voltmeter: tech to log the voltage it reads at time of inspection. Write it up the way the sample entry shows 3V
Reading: 8.5V
